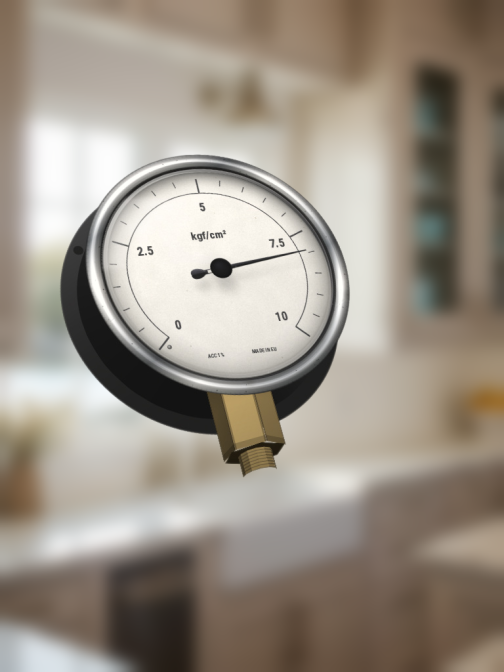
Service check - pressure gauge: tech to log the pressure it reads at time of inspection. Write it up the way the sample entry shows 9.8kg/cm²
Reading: 8kg/cm²
